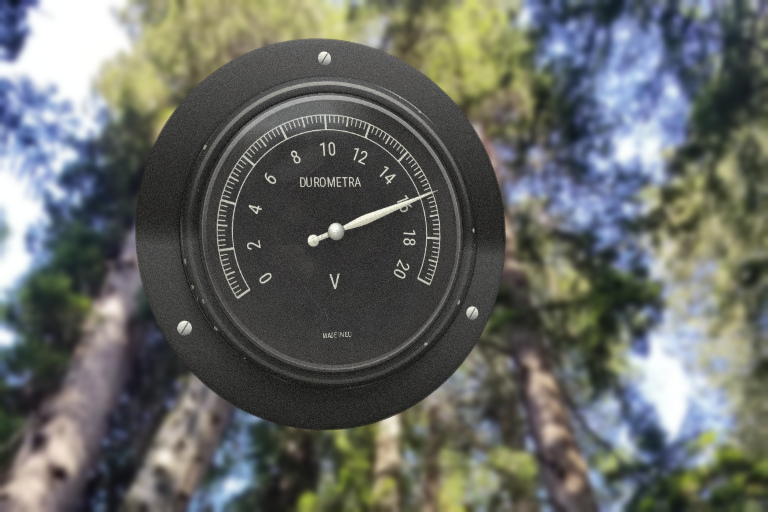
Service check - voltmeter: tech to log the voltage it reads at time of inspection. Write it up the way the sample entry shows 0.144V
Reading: 16V
